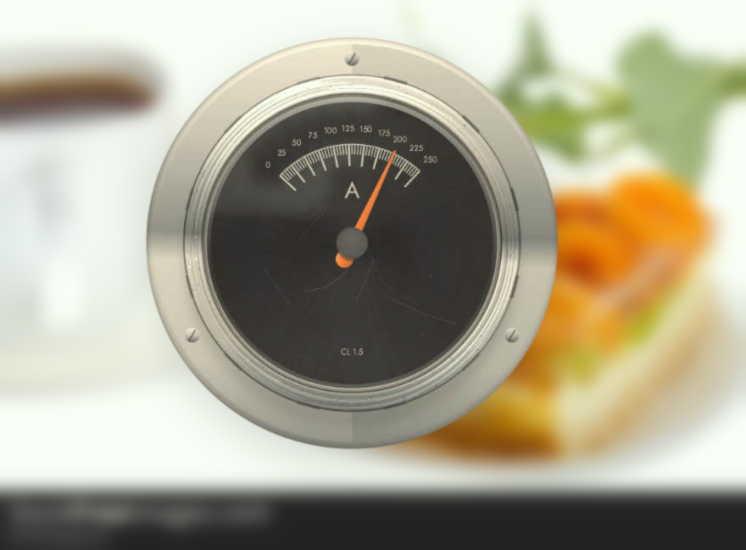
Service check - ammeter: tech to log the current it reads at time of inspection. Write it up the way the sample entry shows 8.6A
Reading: 200A
